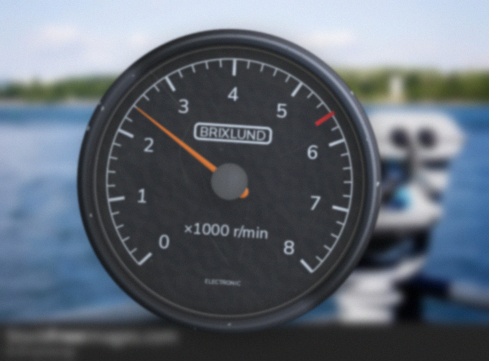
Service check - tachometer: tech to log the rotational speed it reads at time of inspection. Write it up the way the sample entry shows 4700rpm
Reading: 2400rpm
